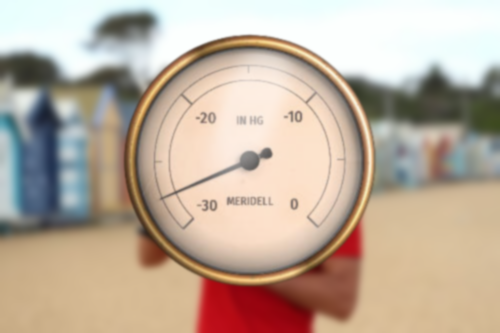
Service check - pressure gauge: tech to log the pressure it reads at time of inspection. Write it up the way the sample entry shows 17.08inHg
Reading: -27.5inHg
